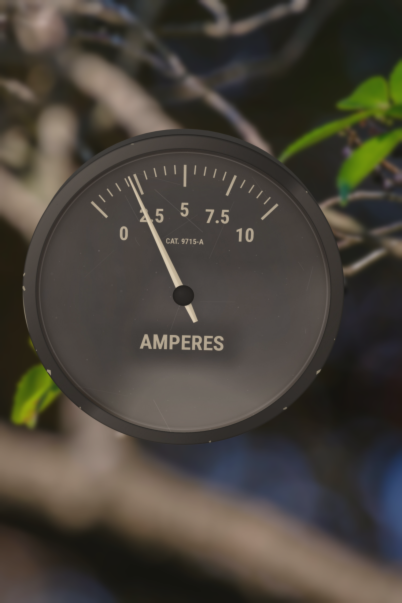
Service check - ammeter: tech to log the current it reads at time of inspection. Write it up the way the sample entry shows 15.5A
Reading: 2.25A
